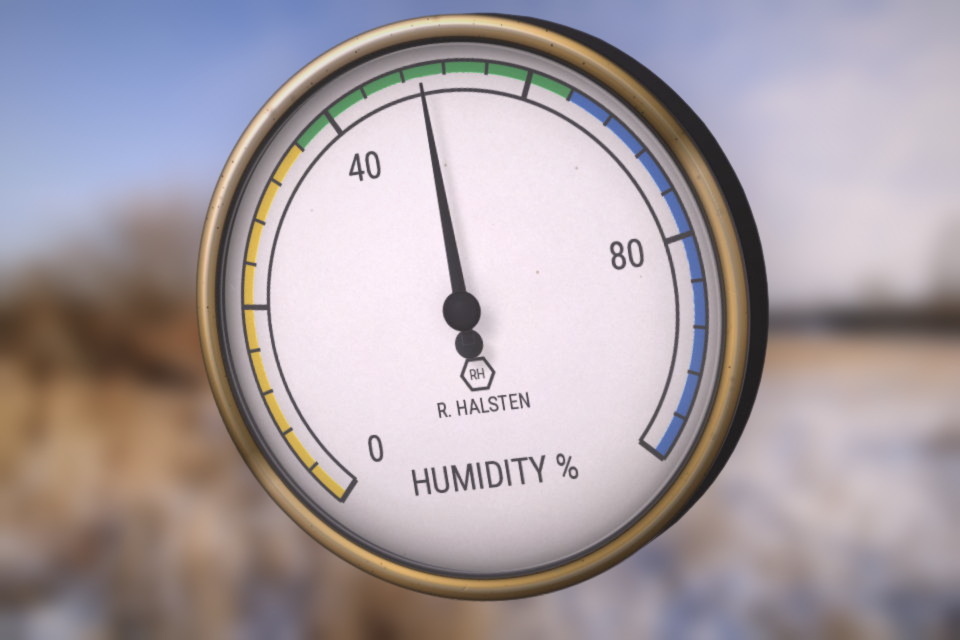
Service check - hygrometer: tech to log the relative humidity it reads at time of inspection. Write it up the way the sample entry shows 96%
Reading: 50%
